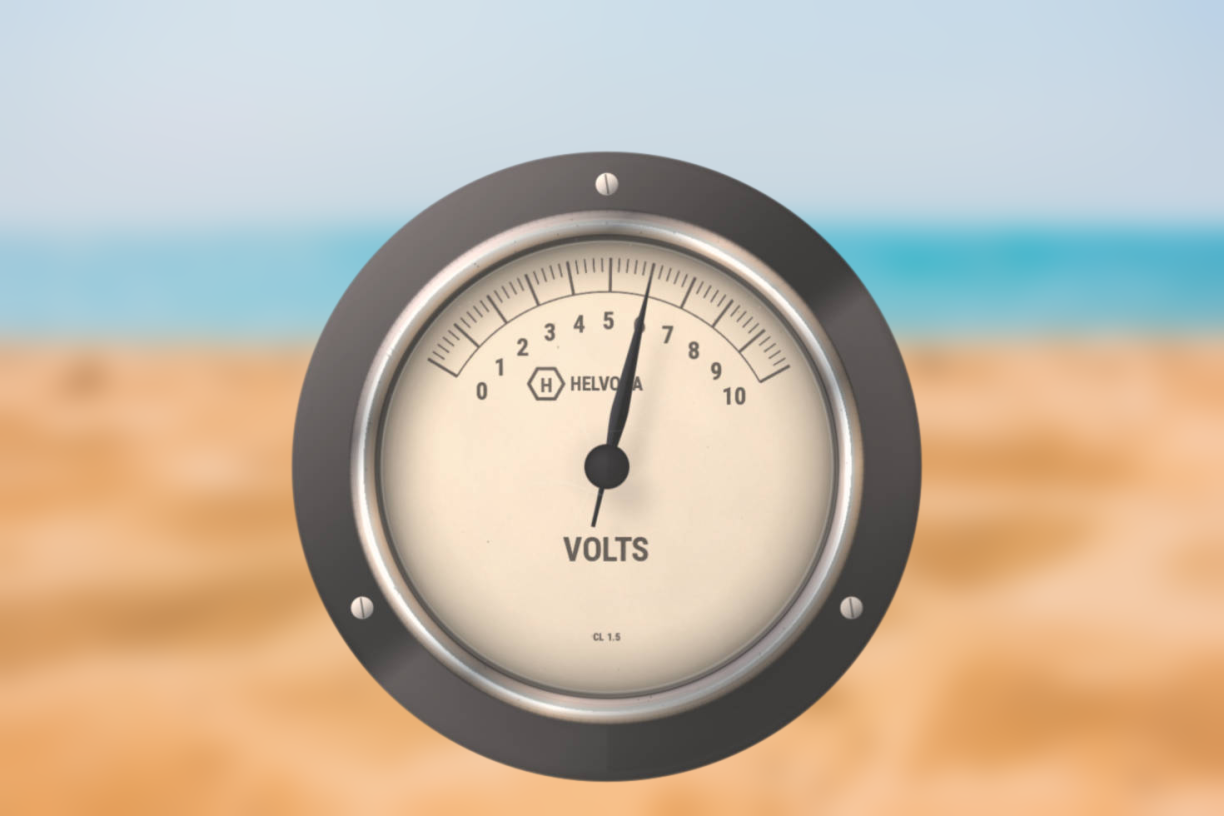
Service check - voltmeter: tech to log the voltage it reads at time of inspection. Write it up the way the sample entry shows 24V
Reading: 6V
